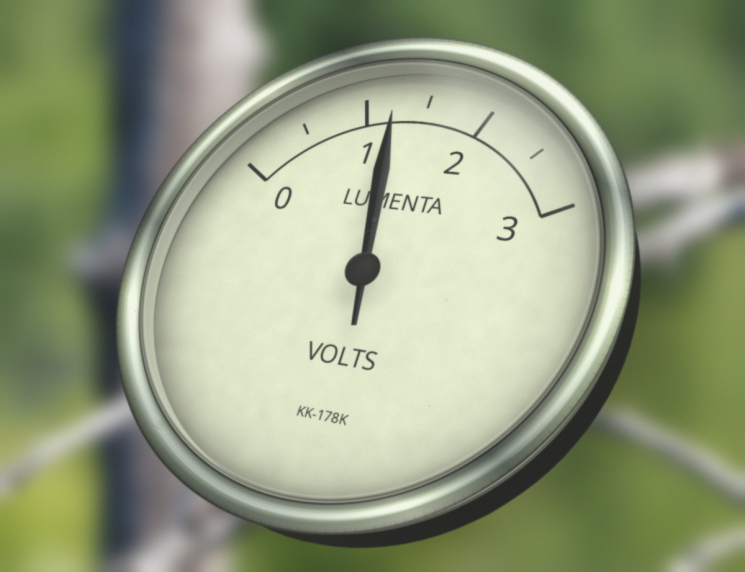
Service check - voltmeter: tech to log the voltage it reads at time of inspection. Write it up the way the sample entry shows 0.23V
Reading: 1.25V
